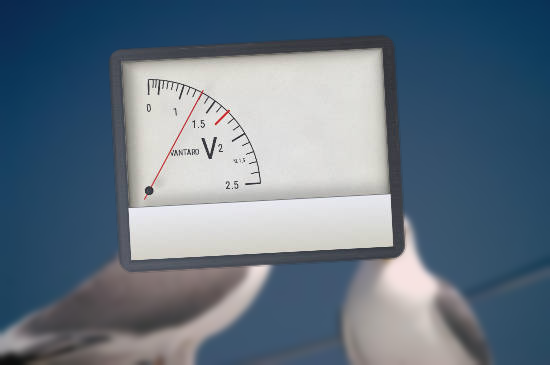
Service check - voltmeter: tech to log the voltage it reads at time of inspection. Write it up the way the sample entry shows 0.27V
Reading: 1.3V
